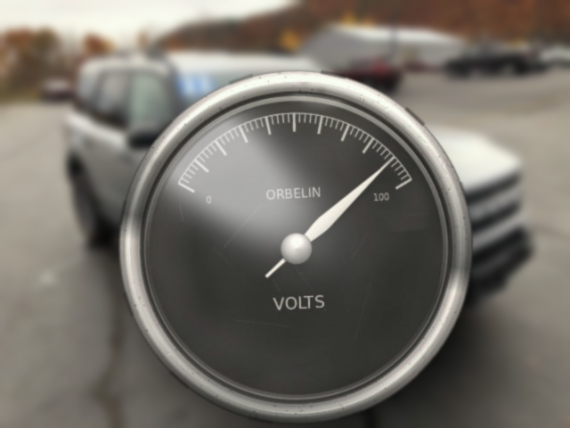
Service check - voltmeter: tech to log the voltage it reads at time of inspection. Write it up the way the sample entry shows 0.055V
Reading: 90V
